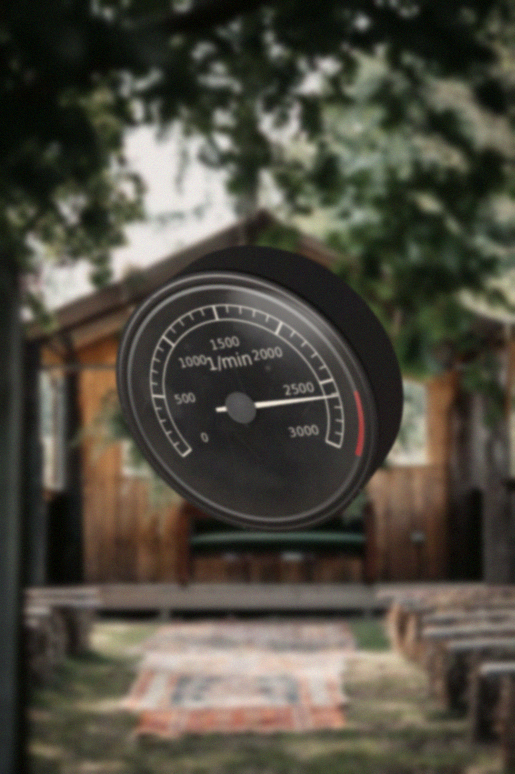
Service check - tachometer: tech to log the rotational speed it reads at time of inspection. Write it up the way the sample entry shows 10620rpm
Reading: 2600rpm
